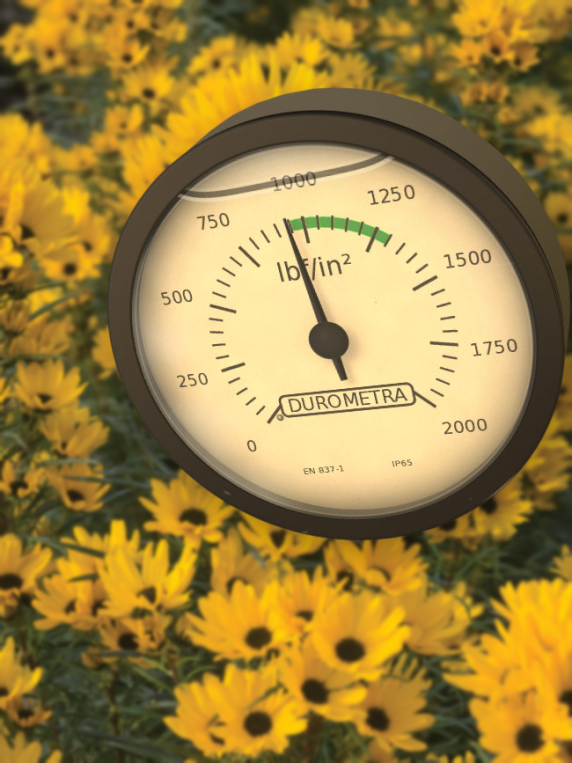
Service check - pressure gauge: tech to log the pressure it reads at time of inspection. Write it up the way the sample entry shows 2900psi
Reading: 950psi
